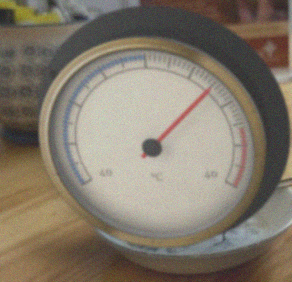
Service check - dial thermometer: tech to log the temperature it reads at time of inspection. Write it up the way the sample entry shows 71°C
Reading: 15°C
